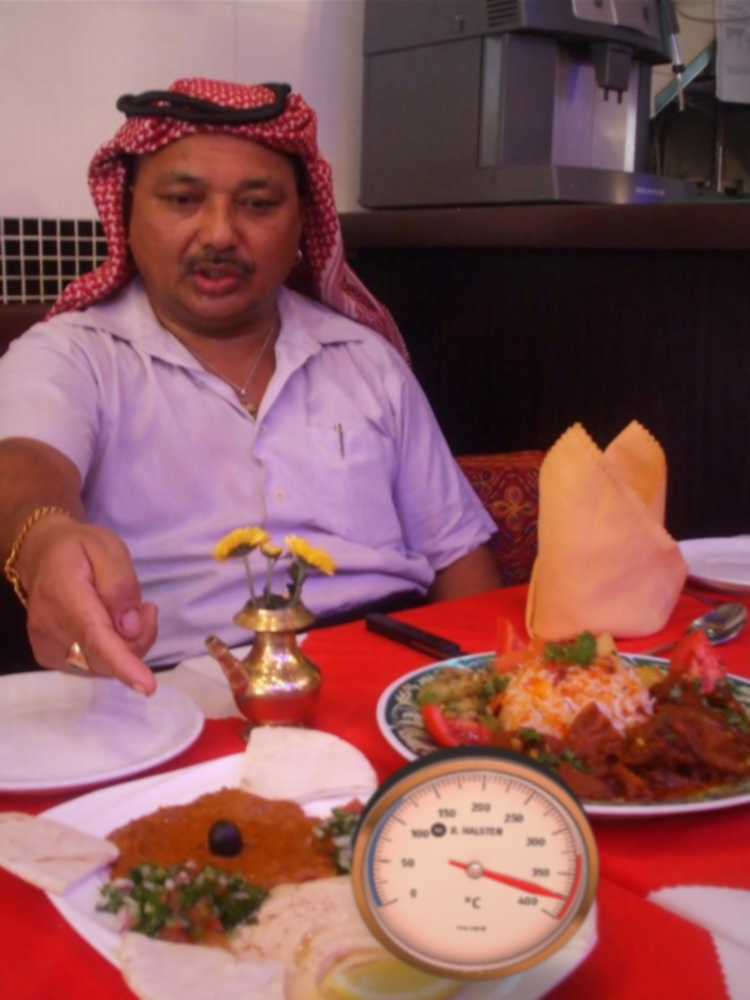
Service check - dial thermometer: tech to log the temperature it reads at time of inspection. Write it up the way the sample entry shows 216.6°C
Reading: 375°C
